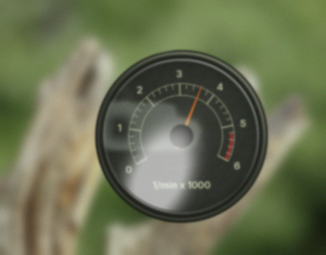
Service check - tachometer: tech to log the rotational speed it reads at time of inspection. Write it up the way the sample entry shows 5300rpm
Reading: 3600rpm
